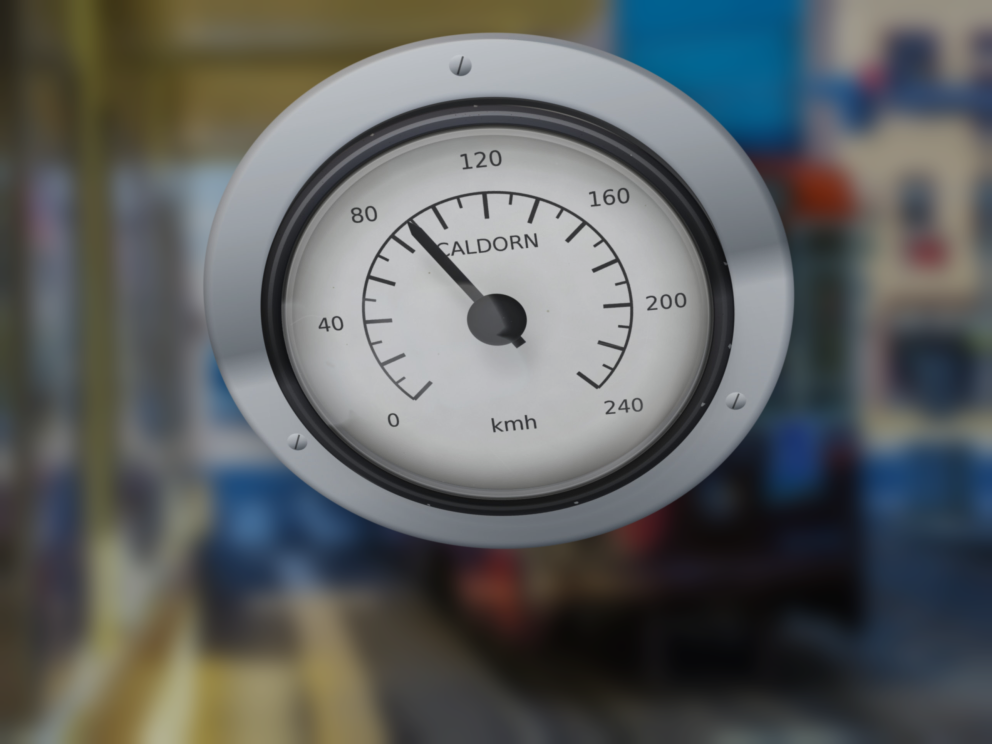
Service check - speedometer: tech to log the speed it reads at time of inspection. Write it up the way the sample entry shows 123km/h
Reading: 90km/h
